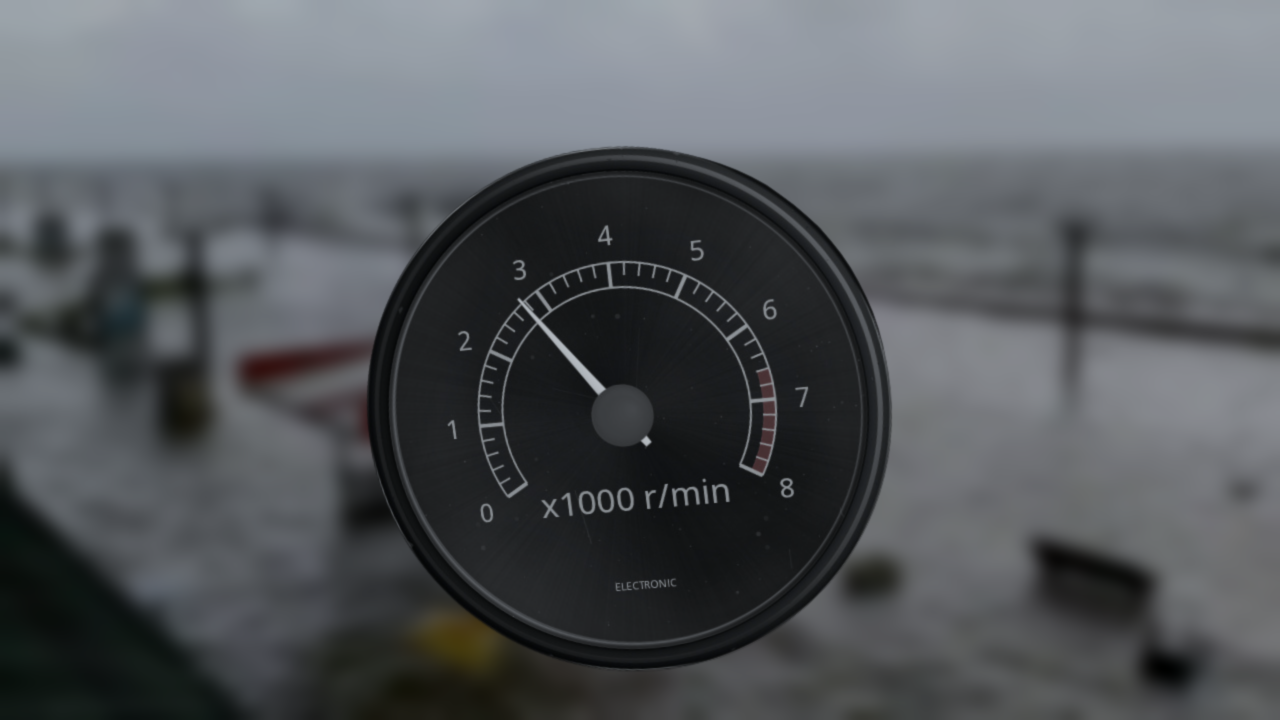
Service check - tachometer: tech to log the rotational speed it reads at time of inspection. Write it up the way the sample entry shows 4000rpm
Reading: 2800rpm
